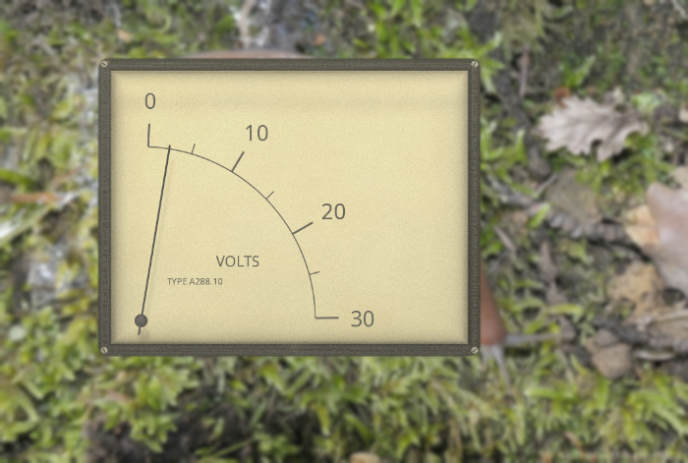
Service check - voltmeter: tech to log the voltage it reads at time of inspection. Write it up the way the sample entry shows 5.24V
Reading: 2.5V
